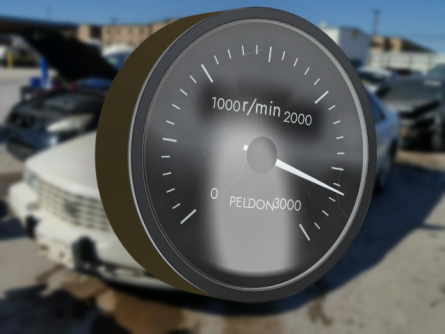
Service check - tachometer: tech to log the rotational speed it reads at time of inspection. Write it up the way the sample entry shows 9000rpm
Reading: 2650rpm
